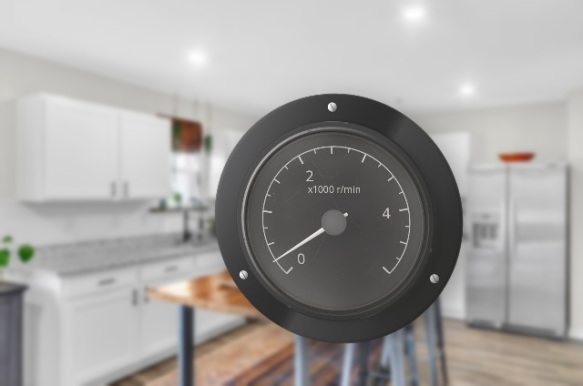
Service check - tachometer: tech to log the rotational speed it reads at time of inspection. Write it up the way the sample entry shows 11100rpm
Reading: 250rpm
